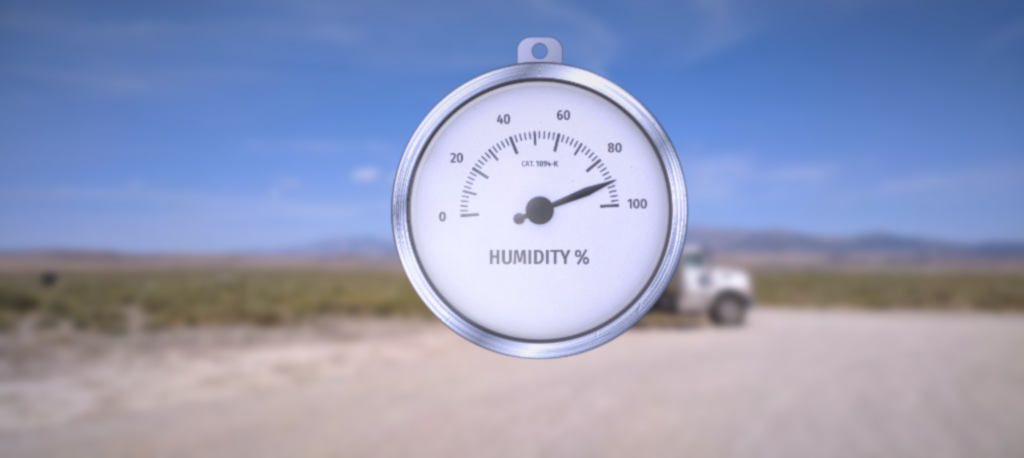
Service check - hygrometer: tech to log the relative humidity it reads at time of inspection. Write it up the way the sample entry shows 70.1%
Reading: 90%
